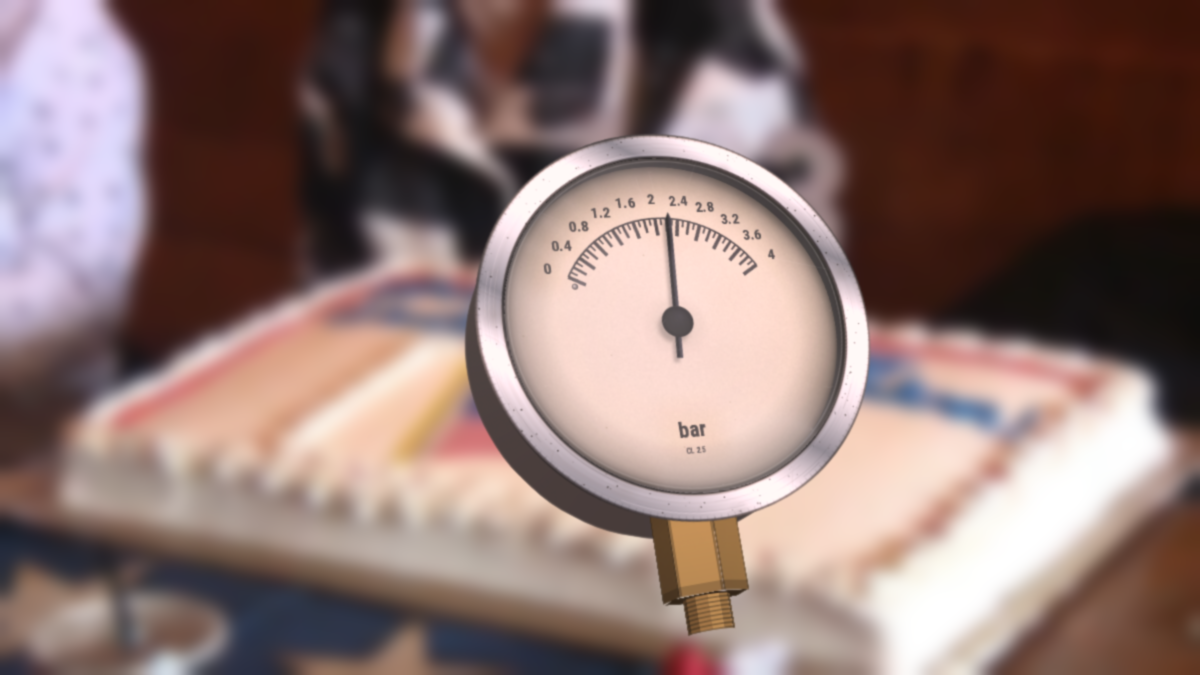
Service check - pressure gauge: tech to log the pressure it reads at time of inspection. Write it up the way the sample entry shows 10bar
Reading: 2.2bar
